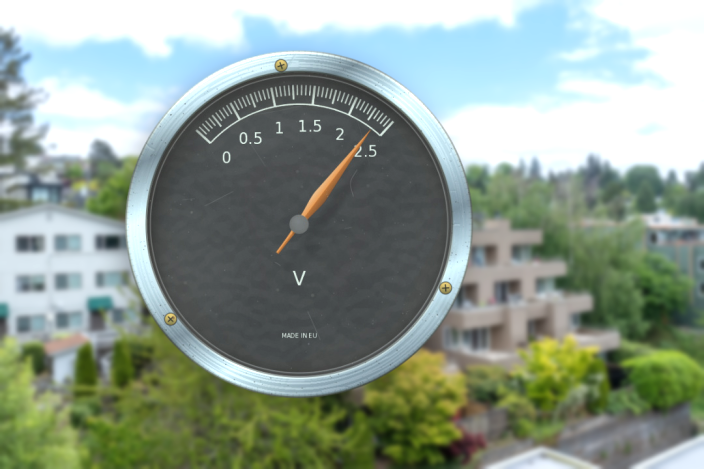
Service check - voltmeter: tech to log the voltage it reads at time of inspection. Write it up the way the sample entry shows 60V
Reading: 2.35V
